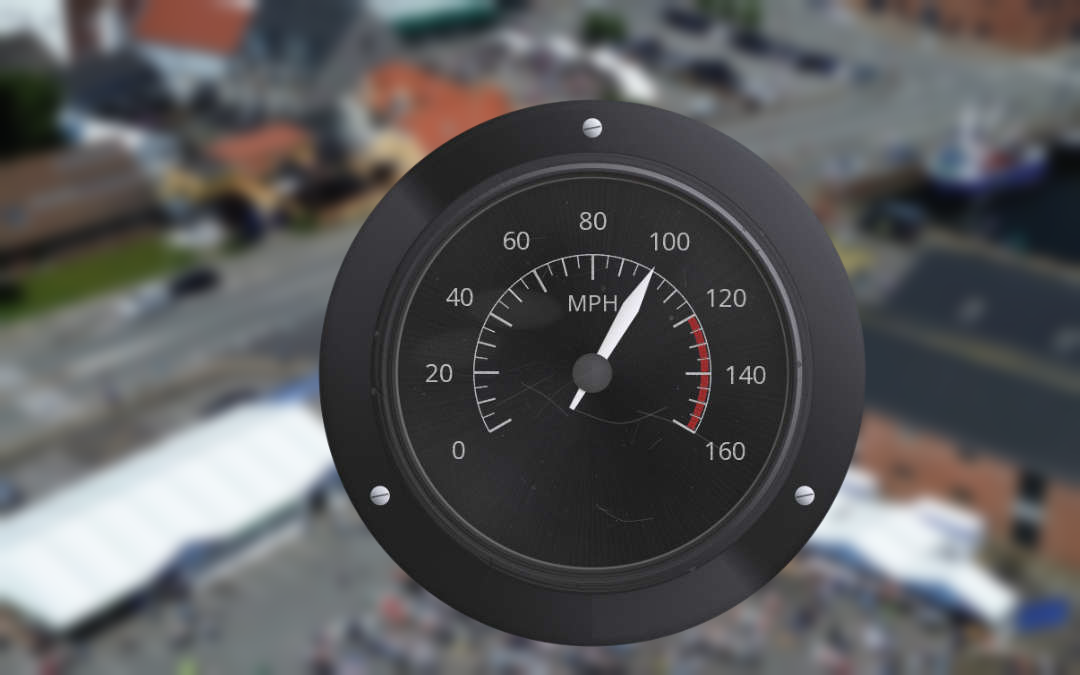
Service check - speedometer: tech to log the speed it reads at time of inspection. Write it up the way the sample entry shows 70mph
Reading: 100mph
